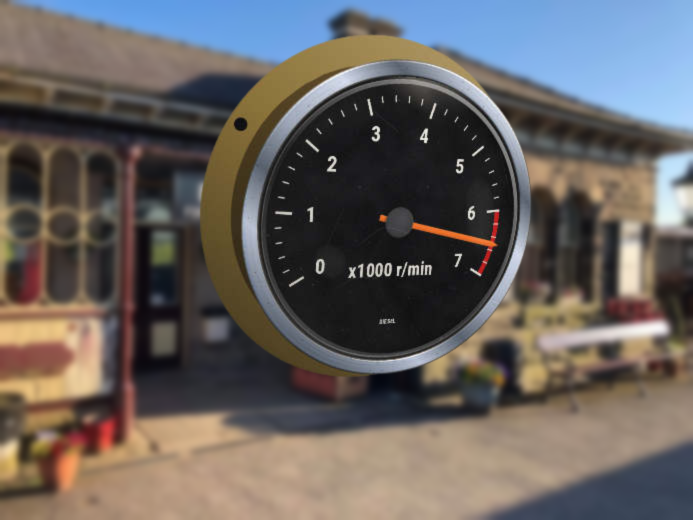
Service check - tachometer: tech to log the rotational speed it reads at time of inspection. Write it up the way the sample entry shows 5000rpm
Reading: 6500rpm
